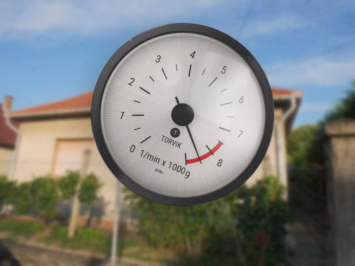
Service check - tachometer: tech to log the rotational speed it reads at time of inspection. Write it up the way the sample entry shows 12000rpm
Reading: 8500rpm
